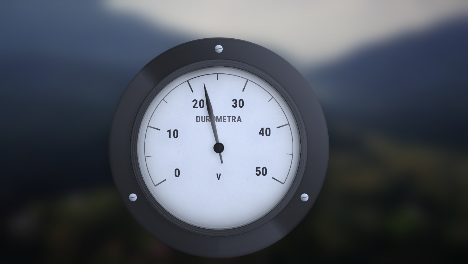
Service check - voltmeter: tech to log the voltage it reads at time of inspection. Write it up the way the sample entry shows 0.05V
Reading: 22.5V
